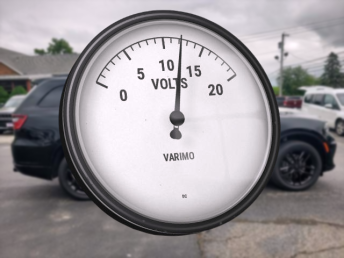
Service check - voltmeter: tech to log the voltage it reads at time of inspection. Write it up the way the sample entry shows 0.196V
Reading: 12V
